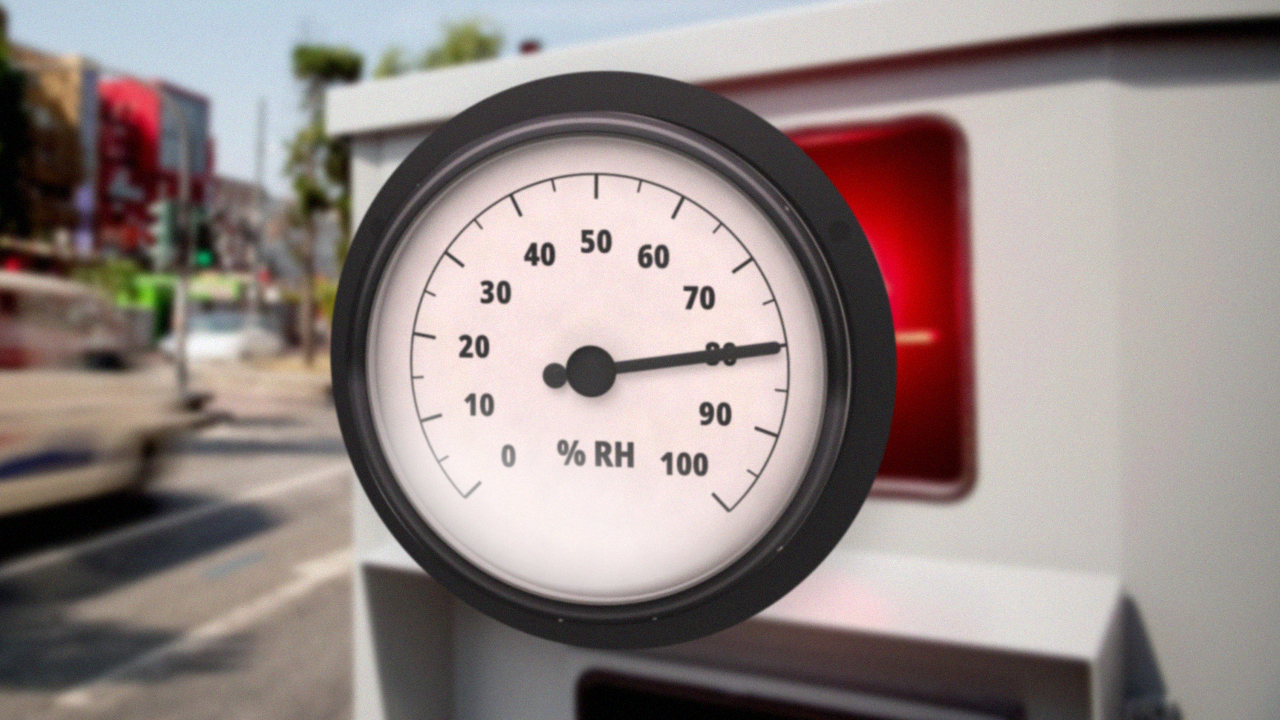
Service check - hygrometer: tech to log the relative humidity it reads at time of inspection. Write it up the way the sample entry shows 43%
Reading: 80%
